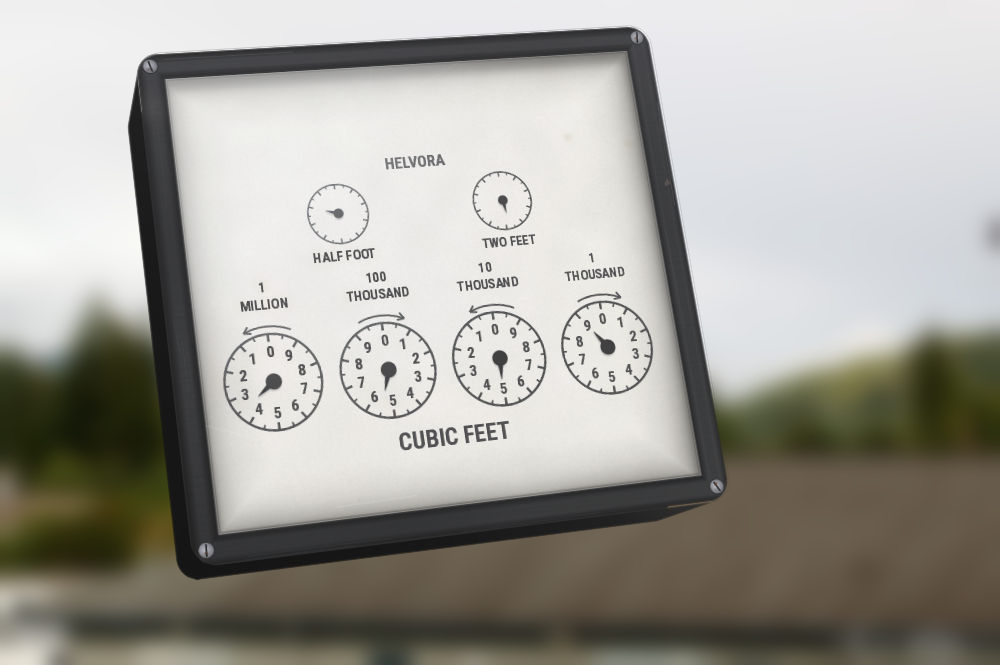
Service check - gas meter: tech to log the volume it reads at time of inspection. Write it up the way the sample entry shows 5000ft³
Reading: 354900ft³
